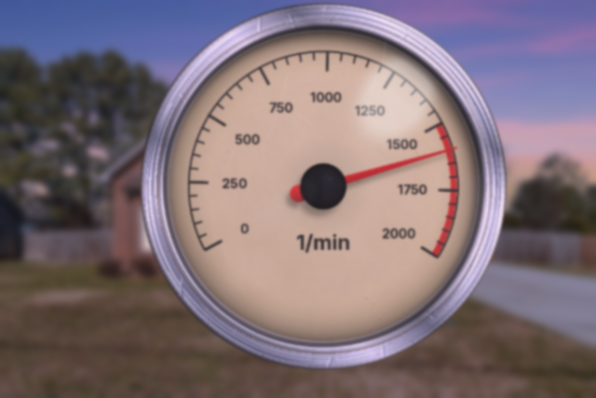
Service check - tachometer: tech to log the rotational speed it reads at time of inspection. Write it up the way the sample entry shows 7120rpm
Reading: 1600rpm
